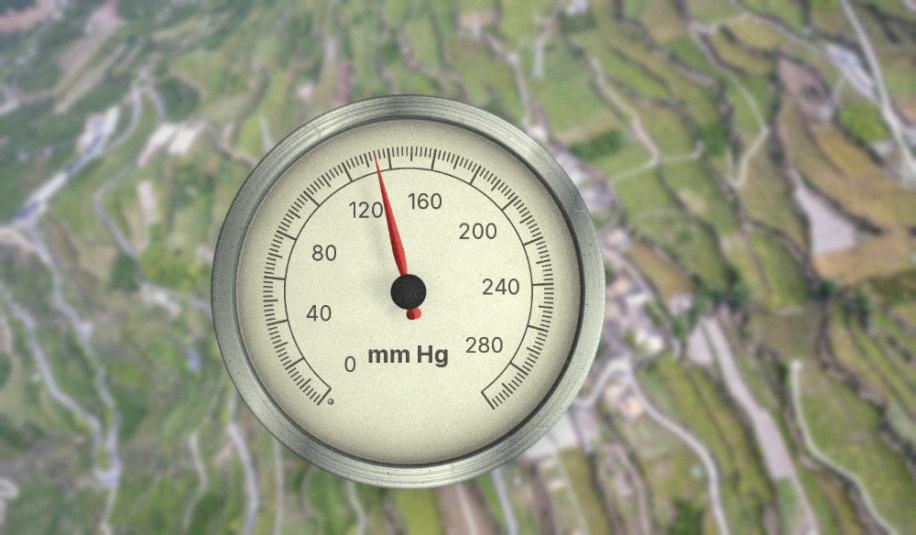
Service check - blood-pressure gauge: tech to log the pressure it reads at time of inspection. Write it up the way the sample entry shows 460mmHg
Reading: 134mmHg
